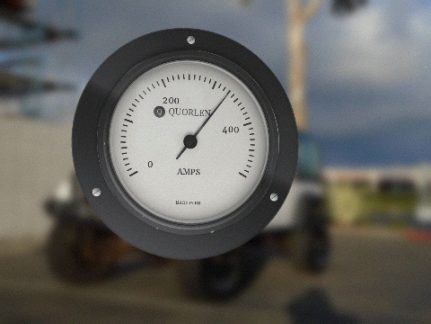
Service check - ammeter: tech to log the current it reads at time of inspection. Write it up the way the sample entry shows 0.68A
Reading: 330A
